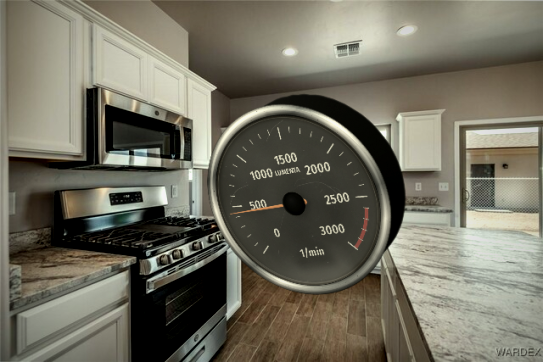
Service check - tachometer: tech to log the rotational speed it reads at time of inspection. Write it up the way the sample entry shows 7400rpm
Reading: 450rpm
